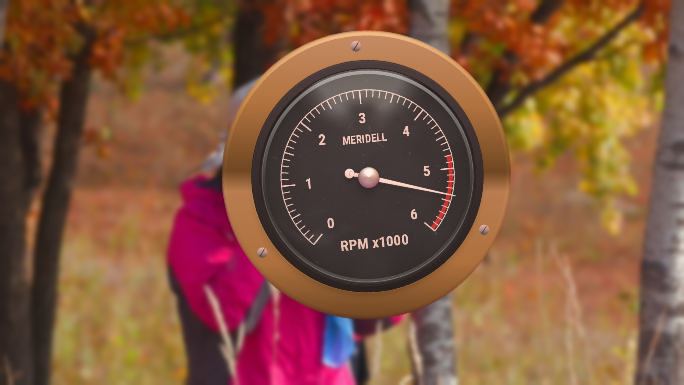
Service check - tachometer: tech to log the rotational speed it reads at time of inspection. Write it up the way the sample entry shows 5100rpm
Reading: 5400rpm
